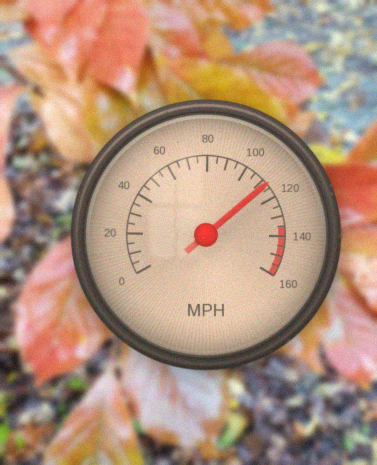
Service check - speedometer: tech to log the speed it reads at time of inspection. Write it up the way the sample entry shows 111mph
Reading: 112.5mph
